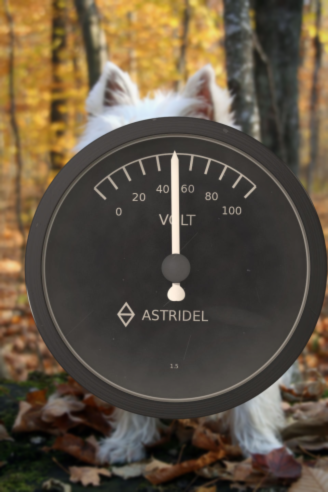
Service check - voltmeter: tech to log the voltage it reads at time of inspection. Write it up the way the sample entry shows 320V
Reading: 50V
